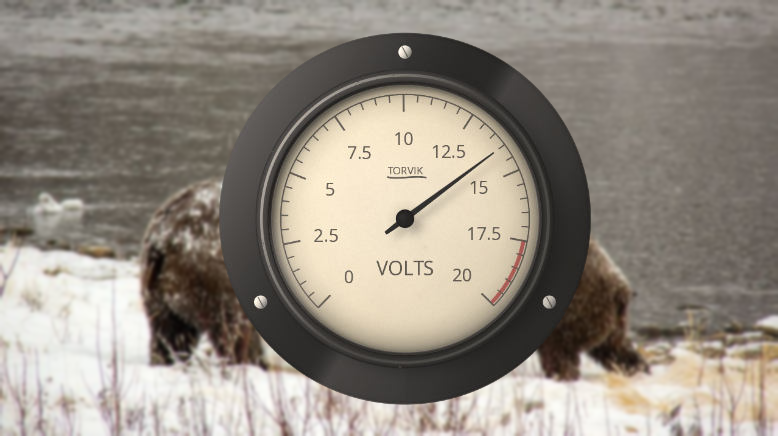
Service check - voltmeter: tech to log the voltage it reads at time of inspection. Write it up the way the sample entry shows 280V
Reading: 14V
